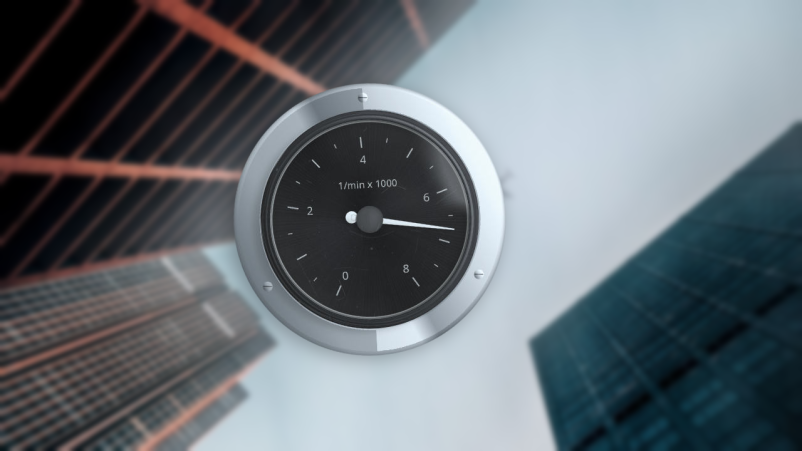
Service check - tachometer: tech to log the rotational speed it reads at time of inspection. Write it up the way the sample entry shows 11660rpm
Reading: 6750rpm
